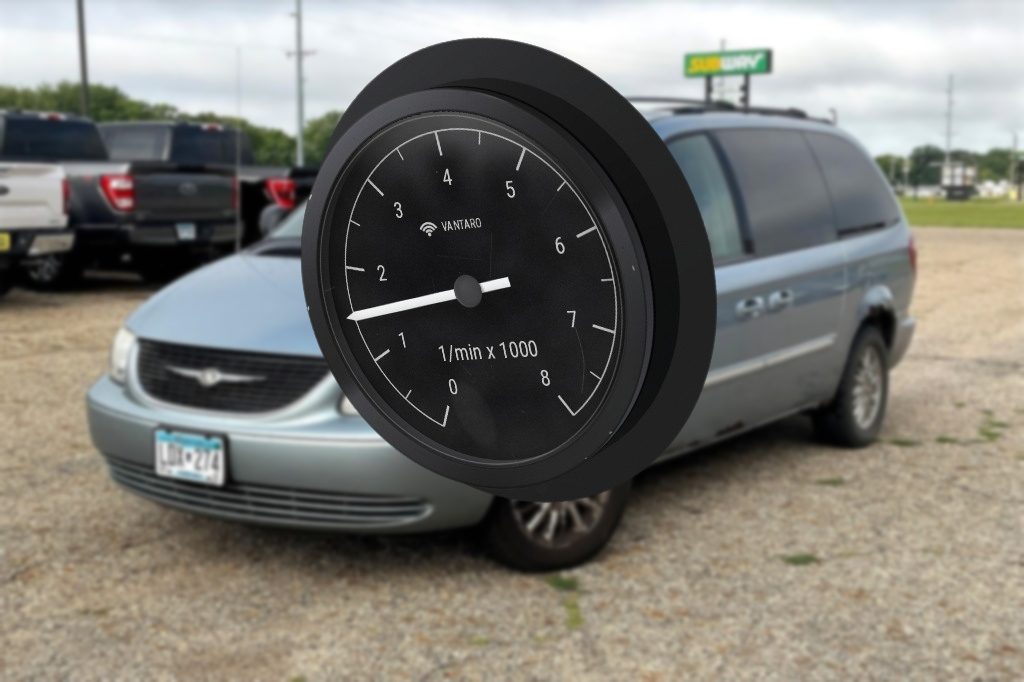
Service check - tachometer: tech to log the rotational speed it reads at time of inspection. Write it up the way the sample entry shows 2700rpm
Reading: 1500rpm
